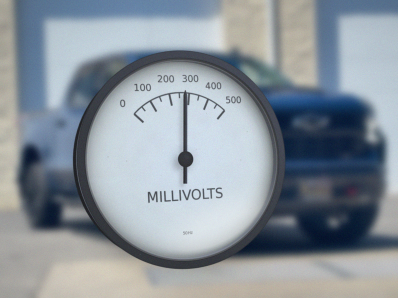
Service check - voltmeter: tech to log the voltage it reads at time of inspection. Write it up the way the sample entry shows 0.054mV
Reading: 275mV
